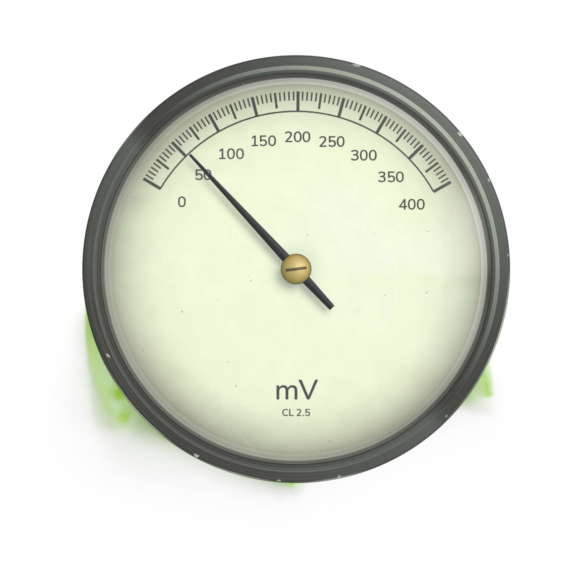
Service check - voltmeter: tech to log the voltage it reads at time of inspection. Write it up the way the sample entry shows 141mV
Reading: 55mV
